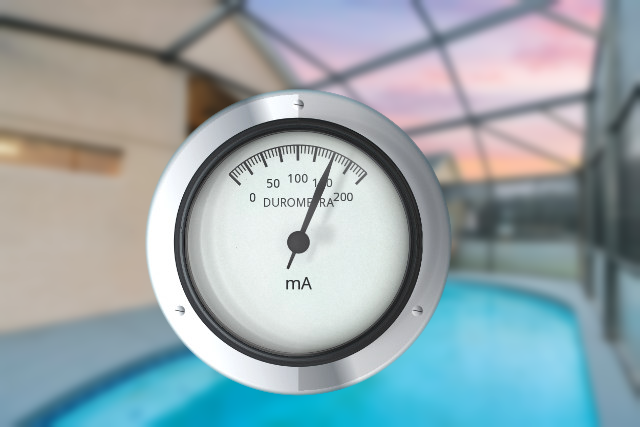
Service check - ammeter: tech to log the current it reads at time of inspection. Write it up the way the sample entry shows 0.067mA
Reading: 150mA
